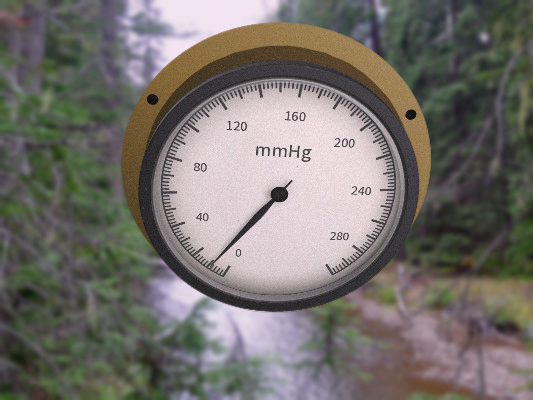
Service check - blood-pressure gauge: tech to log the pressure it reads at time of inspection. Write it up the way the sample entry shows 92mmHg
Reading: 10mmHg
